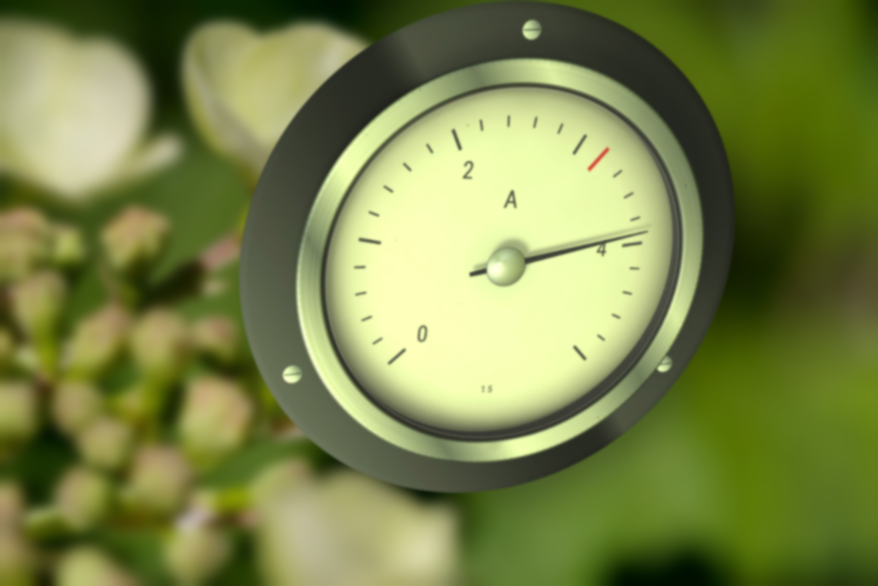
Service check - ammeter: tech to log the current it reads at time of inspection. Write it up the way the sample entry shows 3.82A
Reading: 3.9A
